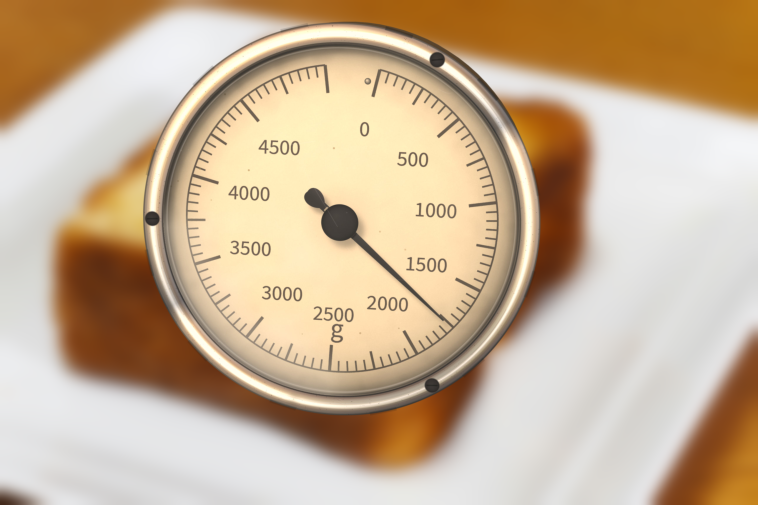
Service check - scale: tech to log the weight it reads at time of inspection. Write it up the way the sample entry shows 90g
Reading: 1750g
